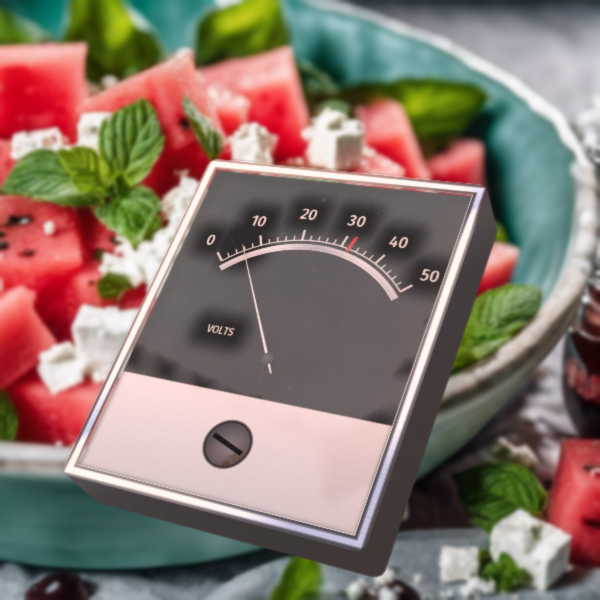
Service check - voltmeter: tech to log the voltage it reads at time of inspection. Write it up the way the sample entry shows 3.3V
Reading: 6V
